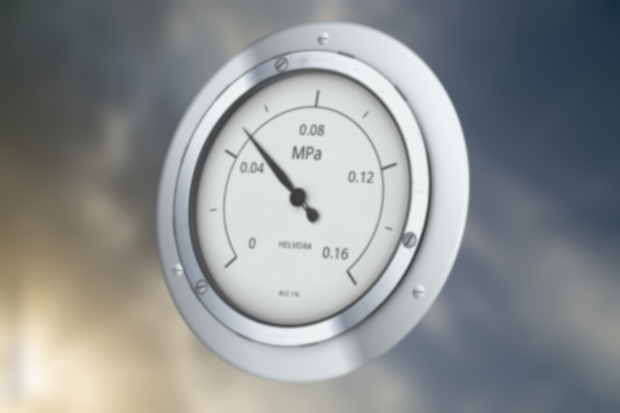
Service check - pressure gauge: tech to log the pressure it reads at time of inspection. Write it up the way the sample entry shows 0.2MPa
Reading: 0.05MPa
